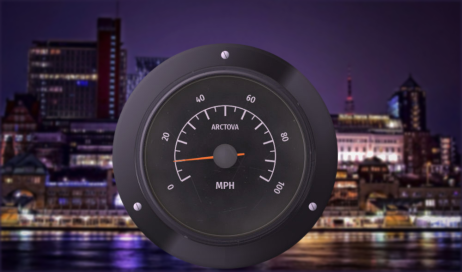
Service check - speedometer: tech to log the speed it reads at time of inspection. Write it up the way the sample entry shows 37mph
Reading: 10mph
